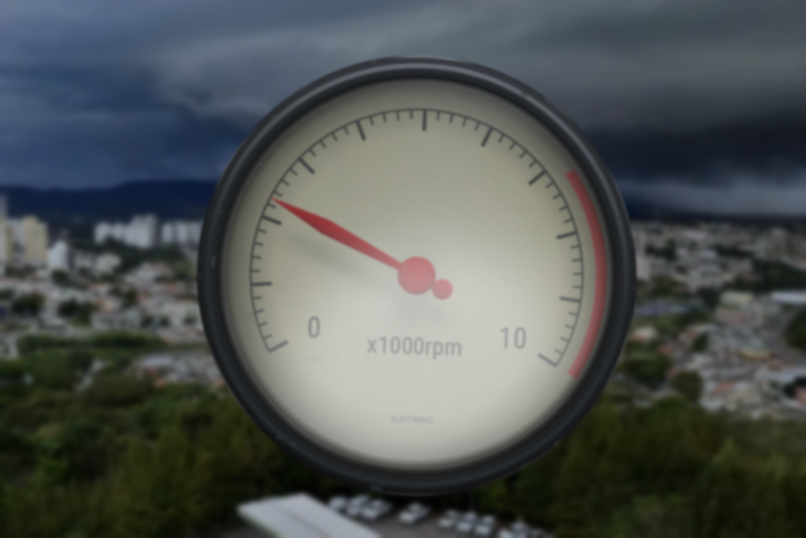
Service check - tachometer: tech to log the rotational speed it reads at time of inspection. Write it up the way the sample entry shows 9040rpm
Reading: 2300rpm
